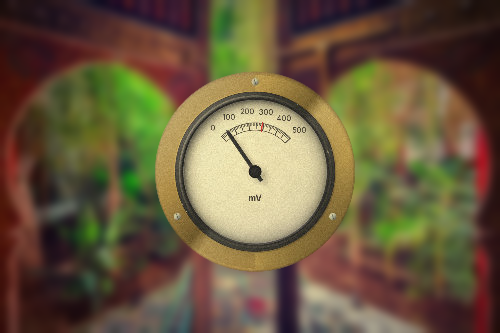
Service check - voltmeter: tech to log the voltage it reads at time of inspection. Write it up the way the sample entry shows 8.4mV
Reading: 50mV
